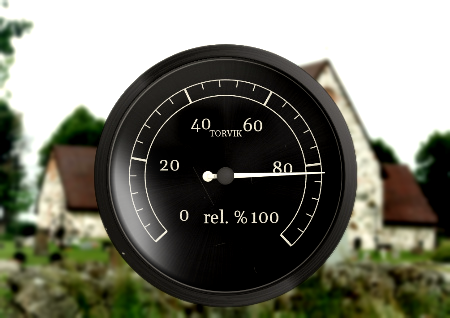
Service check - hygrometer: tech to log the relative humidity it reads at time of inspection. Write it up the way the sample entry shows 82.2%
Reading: 82%
